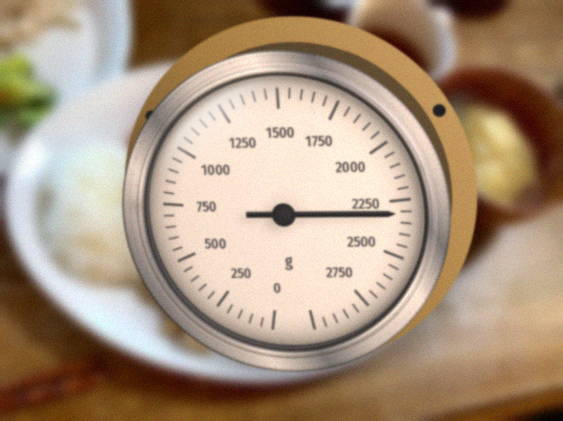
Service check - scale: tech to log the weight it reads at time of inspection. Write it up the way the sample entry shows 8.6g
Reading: 2300g
